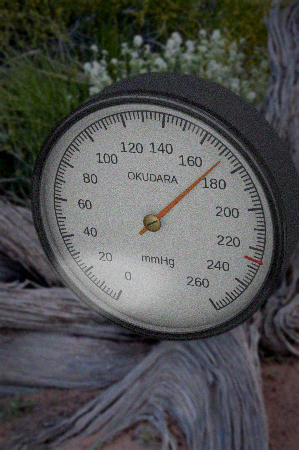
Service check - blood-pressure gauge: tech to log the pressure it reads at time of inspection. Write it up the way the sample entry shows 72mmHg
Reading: 172mmHg
